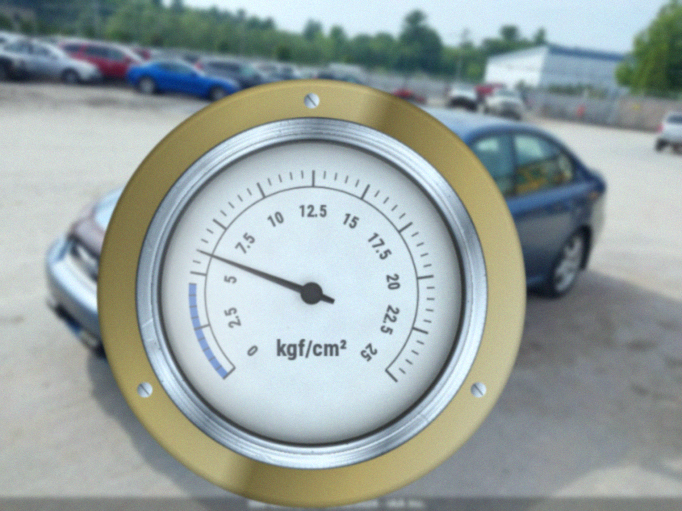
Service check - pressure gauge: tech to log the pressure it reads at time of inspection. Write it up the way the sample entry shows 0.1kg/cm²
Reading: 6kg/cm²
